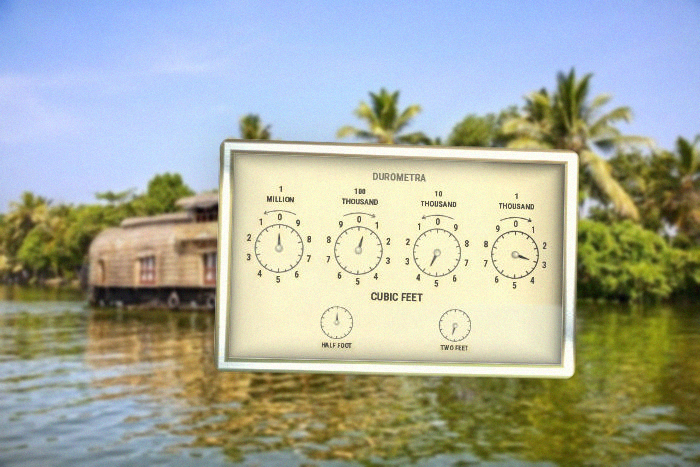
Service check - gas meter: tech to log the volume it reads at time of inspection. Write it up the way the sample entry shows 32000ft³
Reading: 4300ft³
